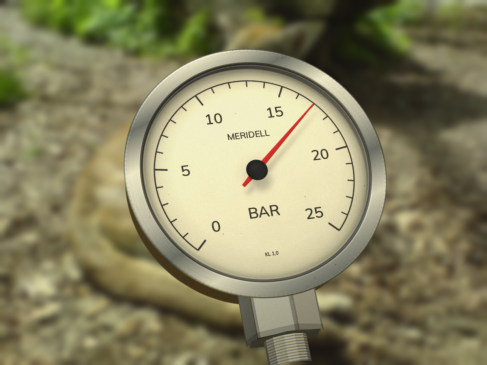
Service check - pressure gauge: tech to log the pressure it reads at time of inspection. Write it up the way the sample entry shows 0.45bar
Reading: 17bar
